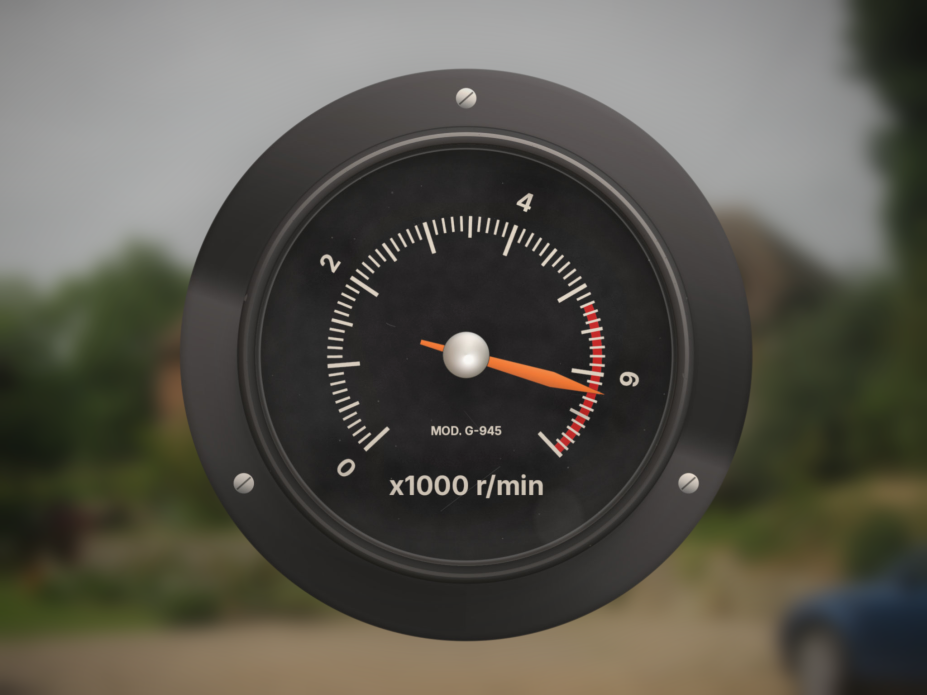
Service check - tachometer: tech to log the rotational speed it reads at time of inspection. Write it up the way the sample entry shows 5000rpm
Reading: 6200rpm
